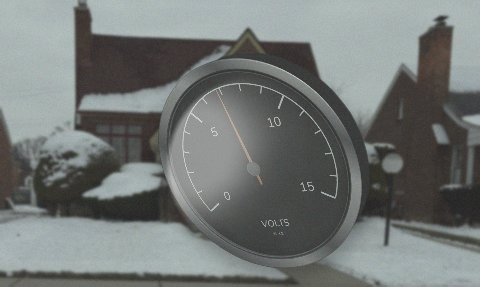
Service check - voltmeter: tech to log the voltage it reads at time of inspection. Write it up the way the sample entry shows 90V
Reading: 7V
